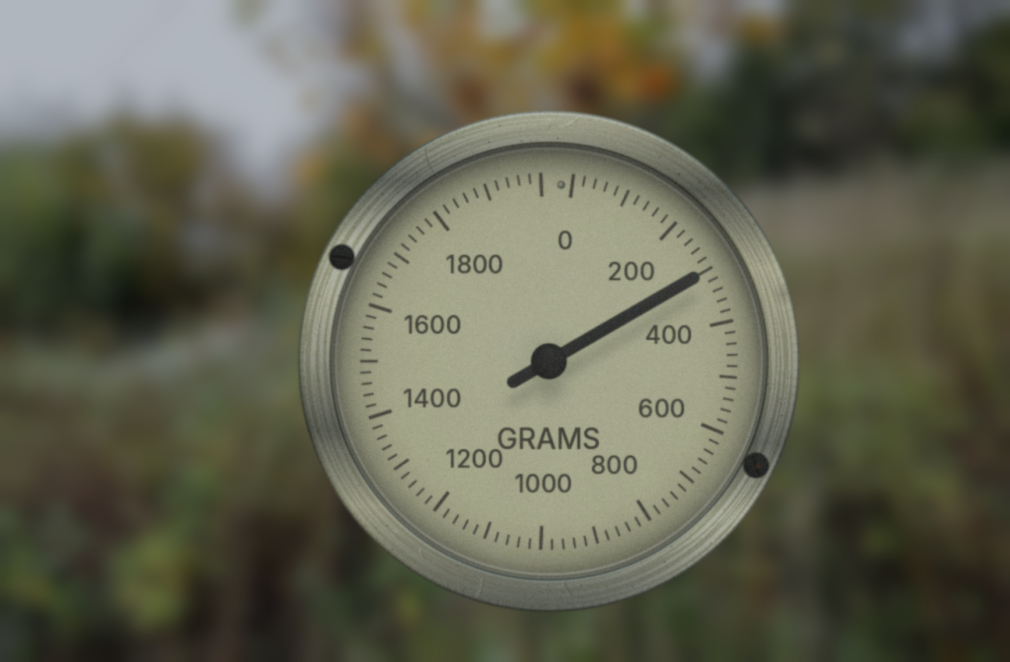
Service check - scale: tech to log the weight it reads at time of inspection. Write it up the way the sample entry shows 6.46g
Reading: 300g
